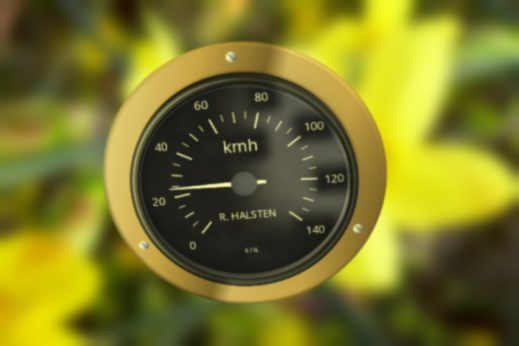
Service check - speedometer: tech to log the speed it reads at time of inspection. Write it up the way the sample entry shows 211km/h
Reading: 25km/h
